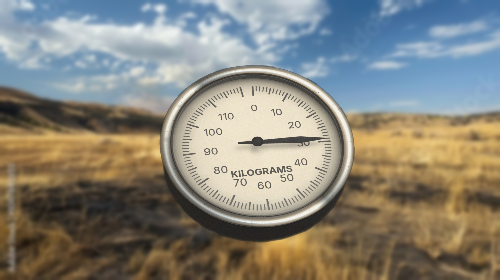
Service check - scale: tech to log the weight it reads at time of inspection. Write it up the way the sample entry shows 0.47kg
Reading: 30kg
